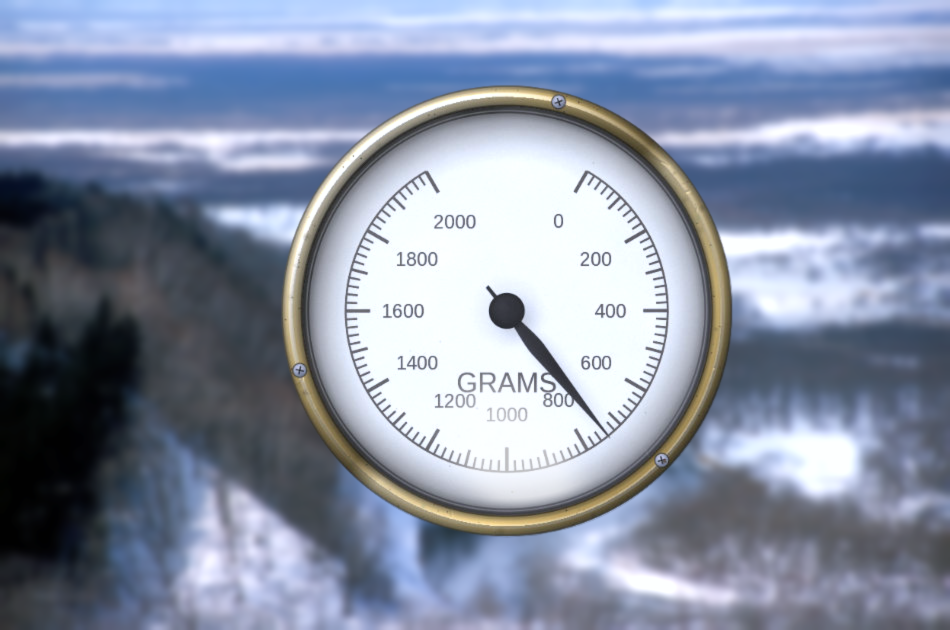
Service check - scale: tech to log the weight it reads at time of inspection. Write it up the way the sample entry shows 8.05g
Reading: 740g
